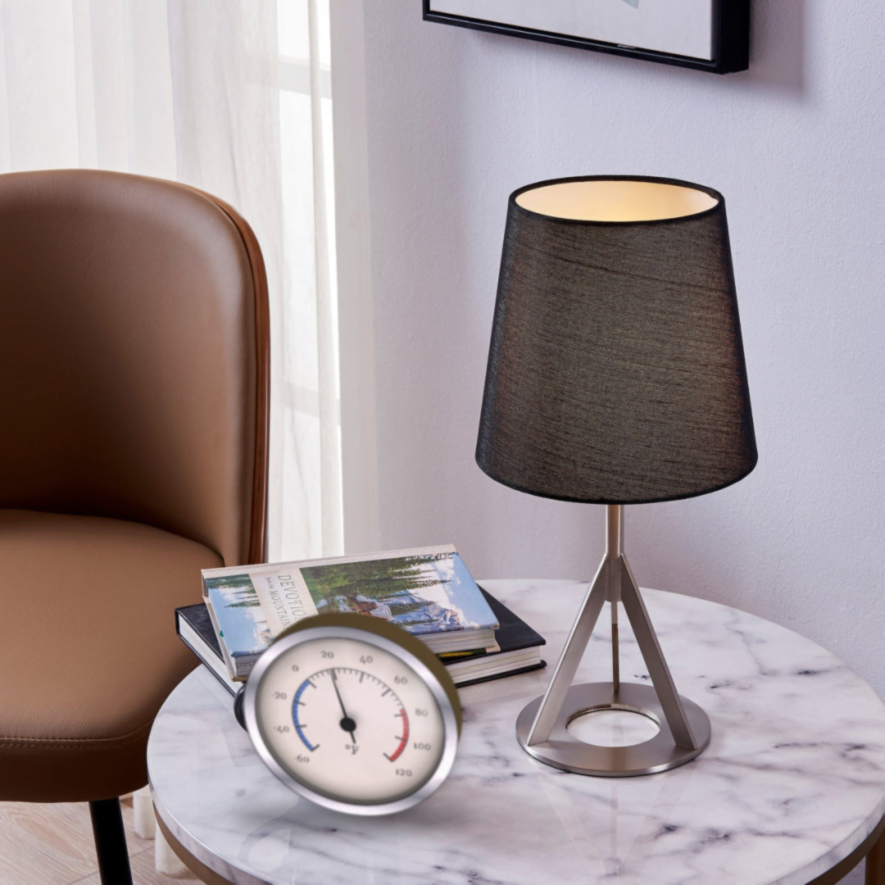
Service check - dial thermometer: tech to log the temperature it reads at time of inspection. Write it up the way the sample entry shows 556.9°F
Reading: 20°F
